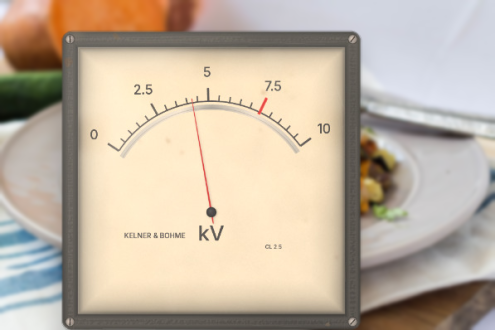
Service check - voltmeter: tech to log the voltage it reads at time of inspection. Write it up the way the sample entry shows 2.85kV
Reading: 4.25kV
